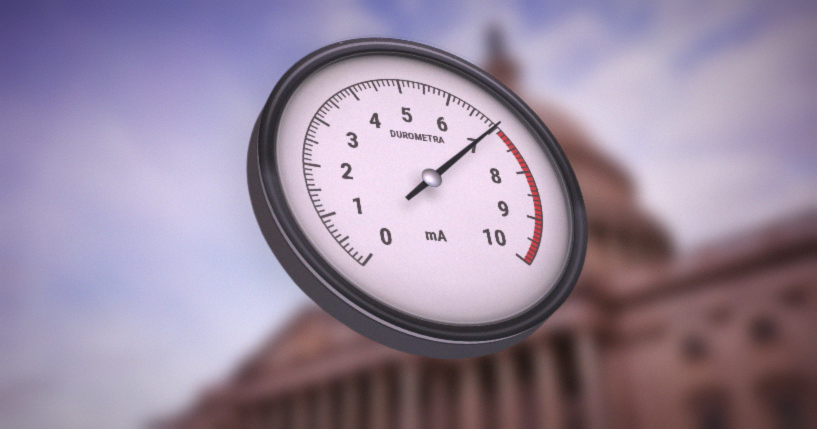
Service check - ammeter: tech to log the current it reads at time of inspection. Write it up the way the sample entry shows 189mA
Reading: 7mA
